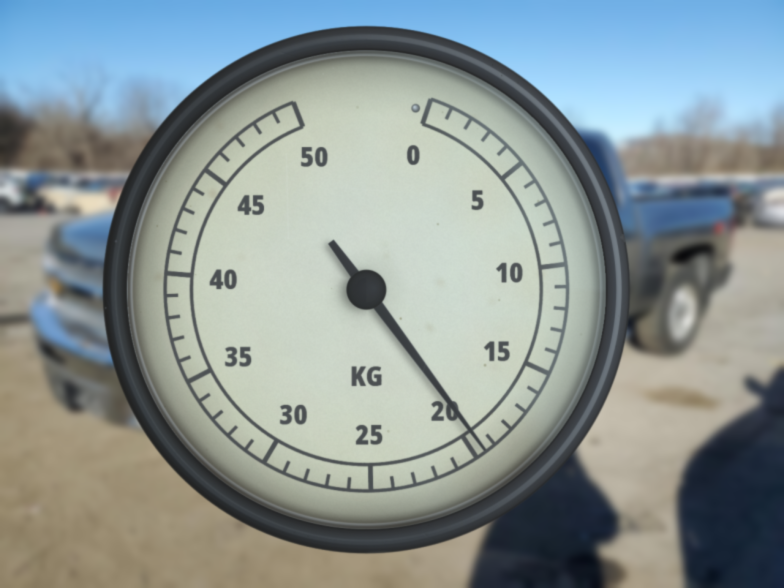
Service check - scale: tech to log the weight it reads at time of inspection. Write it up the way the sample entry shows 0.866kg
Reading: 19.5kg
